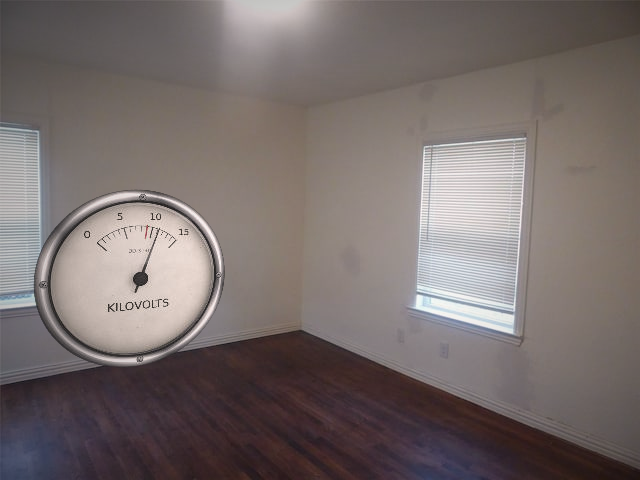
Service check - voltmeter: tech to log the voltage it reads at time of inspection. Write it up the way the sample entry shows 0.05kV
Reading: 11kV
